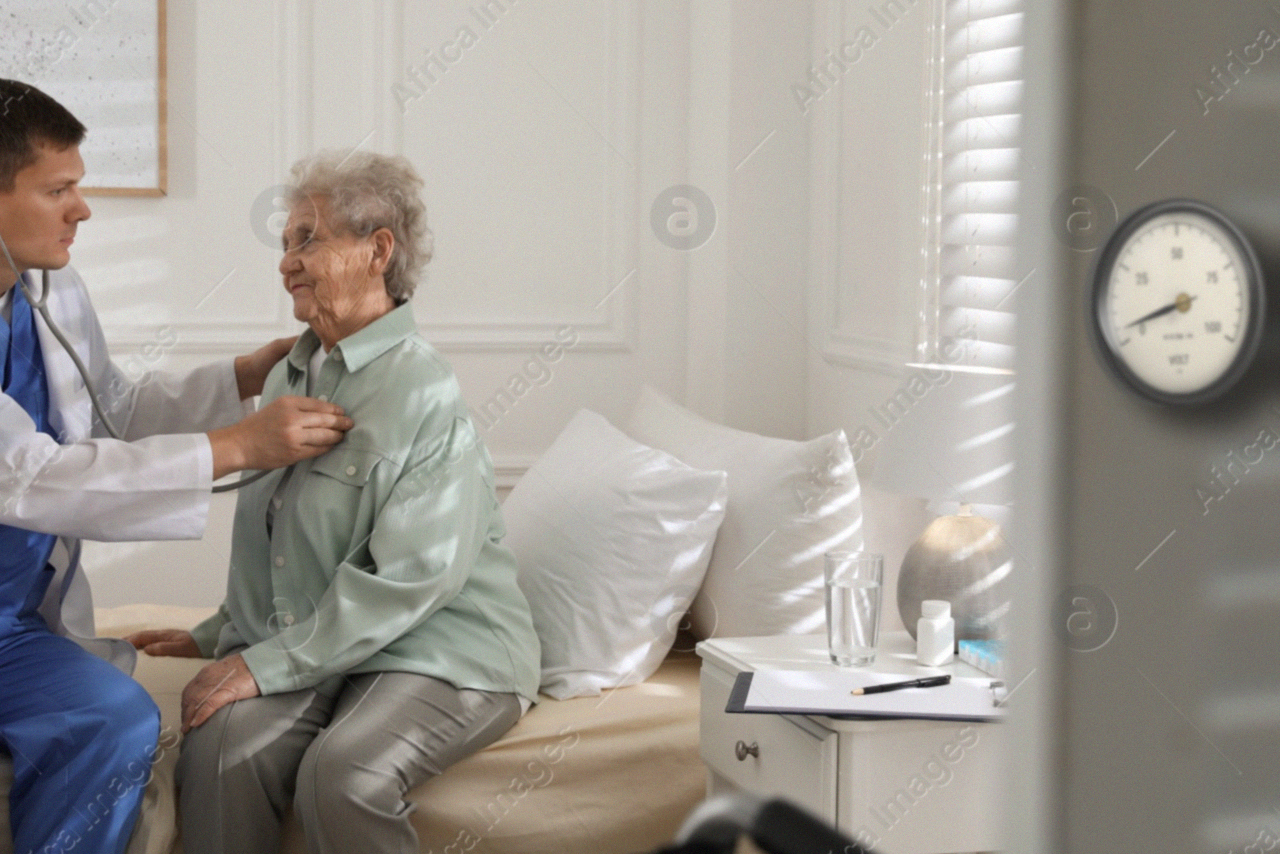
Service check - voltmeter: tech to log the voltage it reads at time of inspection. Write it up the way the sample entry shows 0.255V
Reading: 5V
